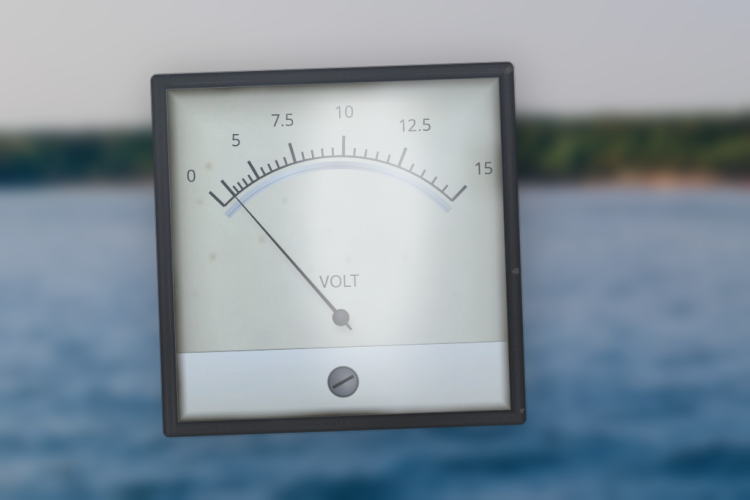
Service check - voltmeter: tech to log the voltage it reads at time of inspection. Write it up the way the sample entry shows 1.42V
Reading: 2.5V
